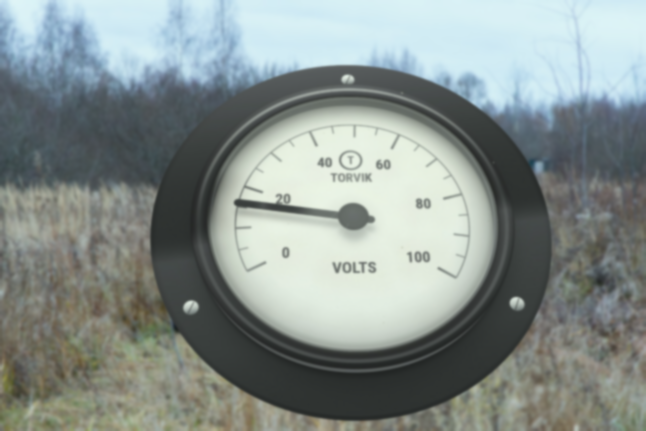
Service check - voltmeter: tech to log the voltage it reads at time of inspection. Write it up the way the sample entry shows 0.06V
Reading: 15V
